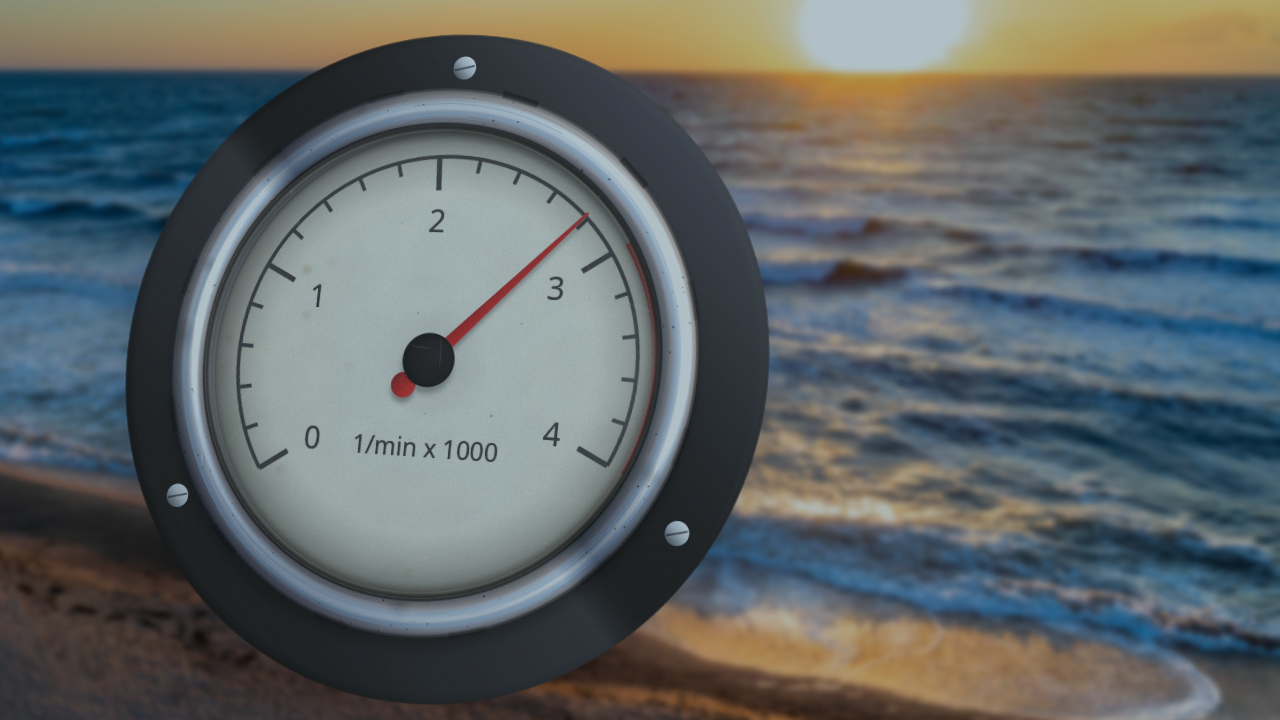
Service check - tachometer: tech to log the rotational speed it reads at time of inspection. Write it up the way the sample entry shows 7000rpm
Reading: 2800rpm
